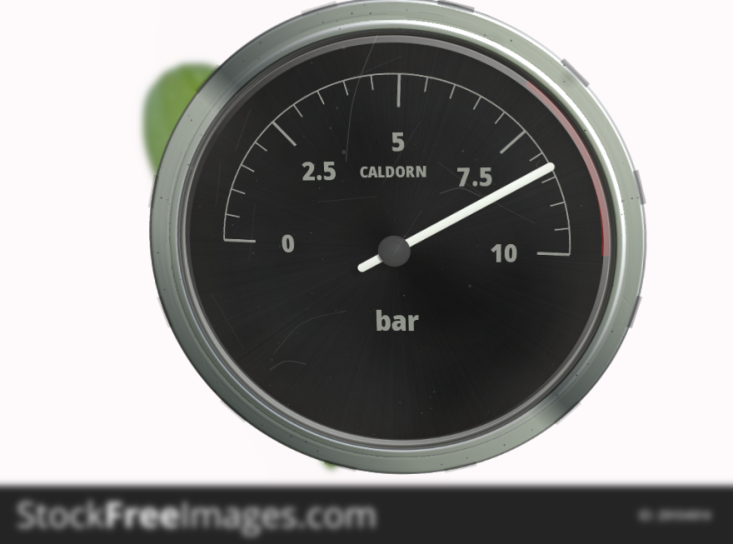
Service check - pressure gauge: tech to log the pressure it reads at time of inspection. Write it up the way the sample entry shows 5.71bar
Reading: 8.25bar
